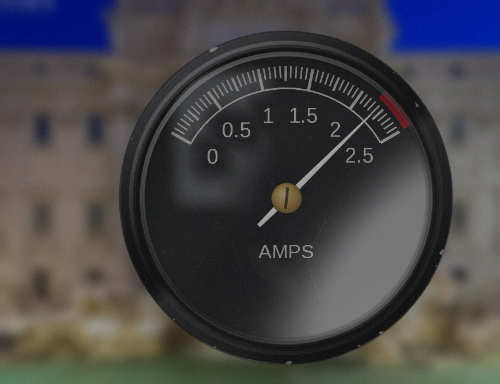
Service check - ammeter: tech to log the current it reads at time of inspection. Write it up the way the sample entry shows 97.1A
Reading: 2.2A
